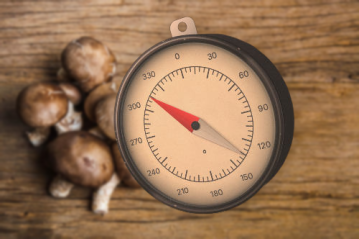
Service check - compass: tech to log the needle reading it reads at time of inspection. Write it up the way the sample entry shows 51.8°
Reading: 315°
